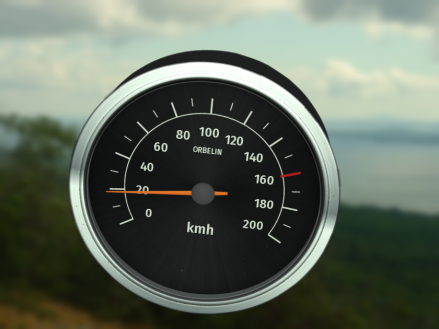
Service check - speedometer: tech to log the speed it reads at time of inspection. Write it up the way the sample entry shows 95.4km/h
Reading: 20km/h
